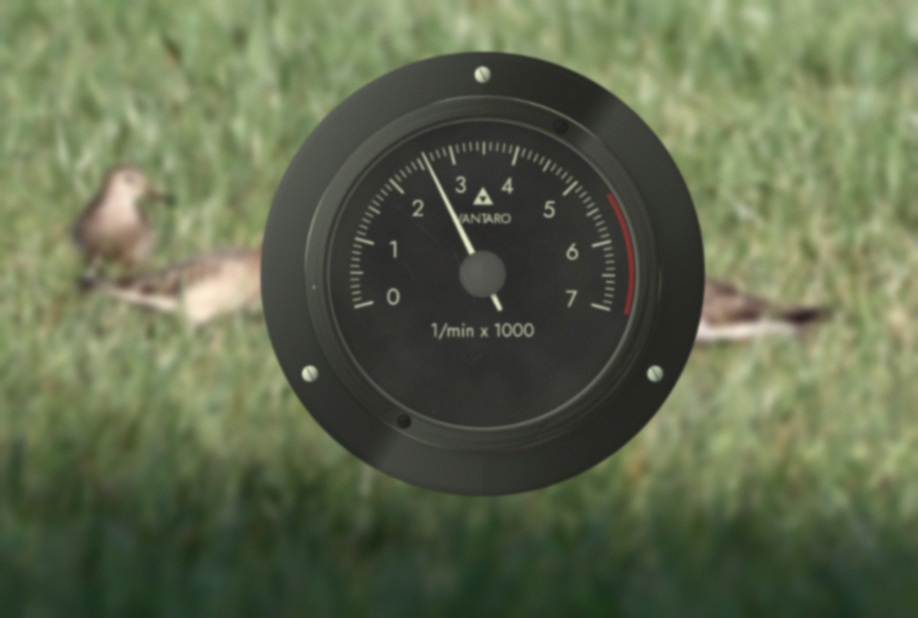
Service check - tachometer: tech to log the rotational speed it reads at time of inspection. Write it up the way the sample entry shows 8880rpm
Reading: 2600rpm
